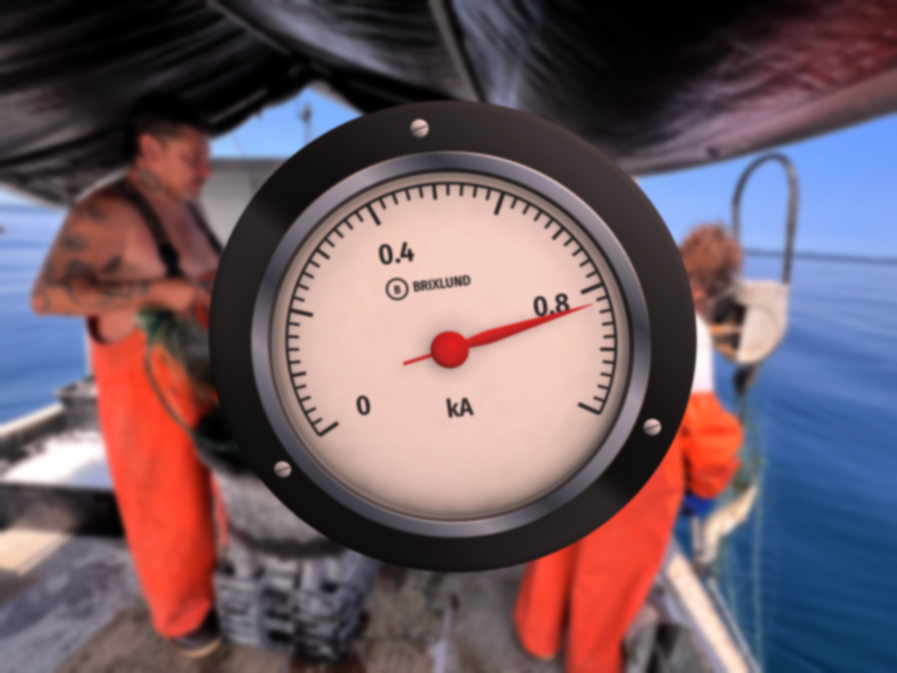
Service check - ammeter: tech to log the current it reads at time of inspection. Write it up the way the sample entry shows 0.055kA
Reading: 0.82kA
